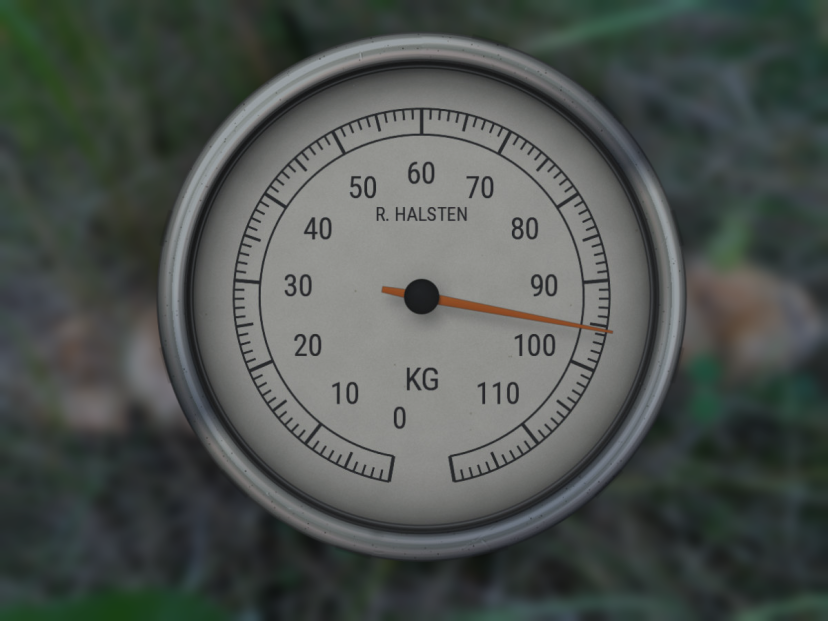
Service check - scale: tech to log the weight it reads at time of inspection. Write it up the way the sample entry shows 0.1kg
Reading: 95.5kg
